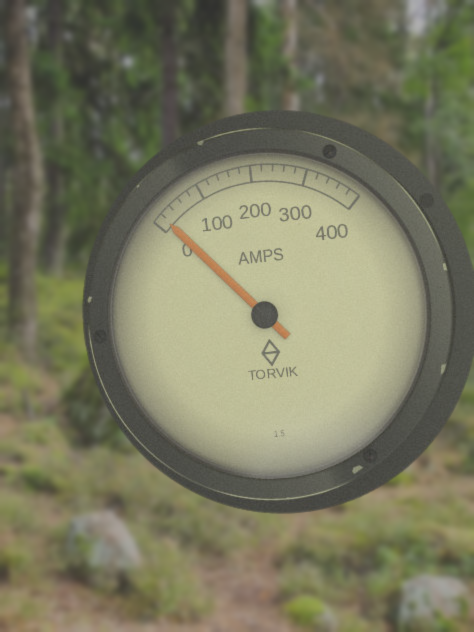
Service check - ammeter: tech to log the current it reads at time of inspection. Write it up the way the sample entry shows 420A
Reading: 20A
